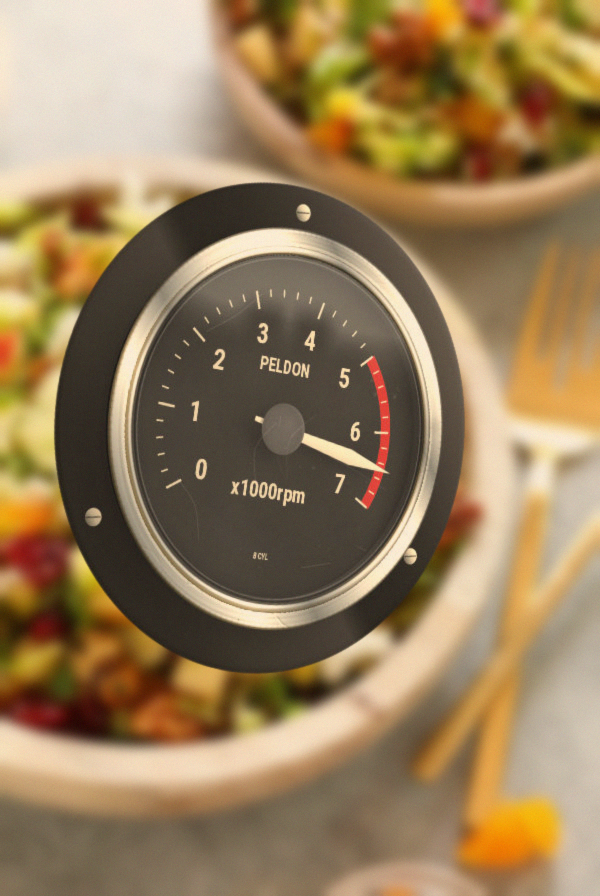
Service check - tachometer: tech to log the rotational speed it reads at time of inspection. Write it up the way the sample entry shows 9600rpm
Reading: 6500rpm
